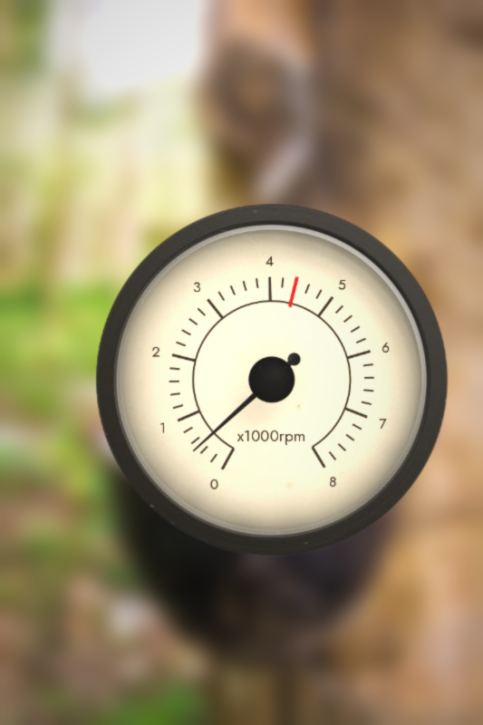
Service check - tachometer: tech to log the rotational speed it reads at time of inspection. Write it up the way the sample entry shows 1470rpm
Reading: 500rpm
